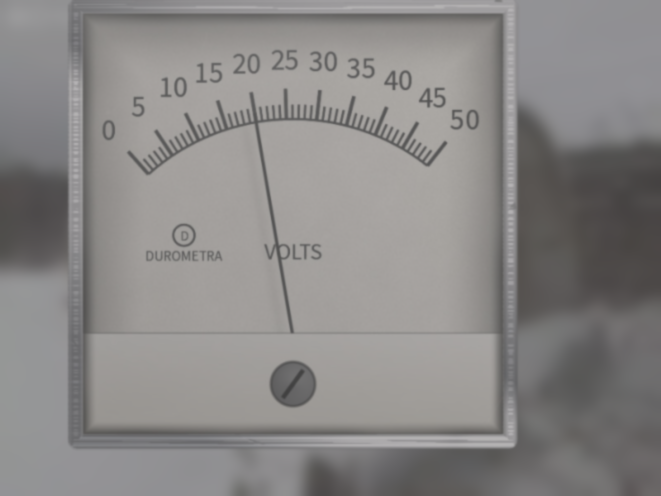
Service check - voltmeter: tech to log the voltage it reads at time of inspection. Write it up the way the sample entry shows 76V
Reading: 20V
